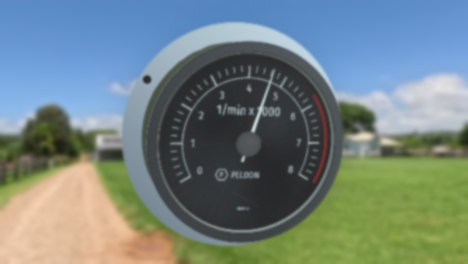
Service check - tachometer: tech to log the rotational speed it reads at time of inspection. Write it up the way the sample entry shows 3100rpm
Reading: 4600rpm
